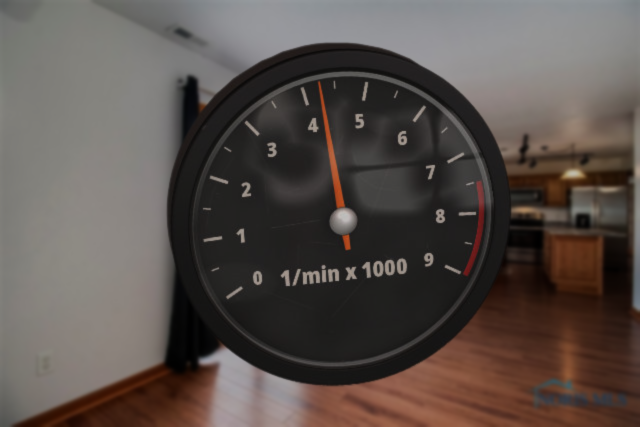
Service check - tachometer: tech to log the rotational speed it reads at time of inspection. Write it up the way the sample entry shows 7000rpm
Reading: 4250rpm
